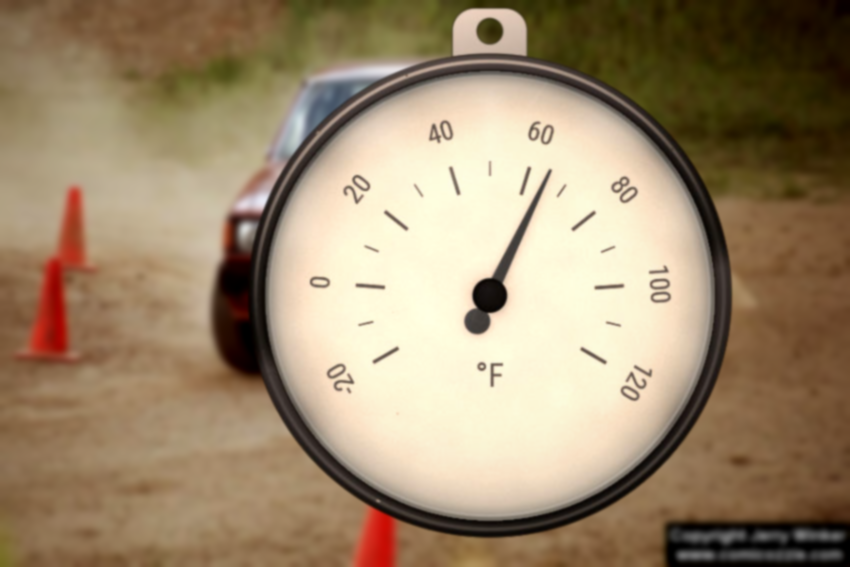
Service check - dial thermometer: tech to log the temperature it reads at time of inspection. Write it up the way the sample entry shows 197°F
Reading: 65°F
